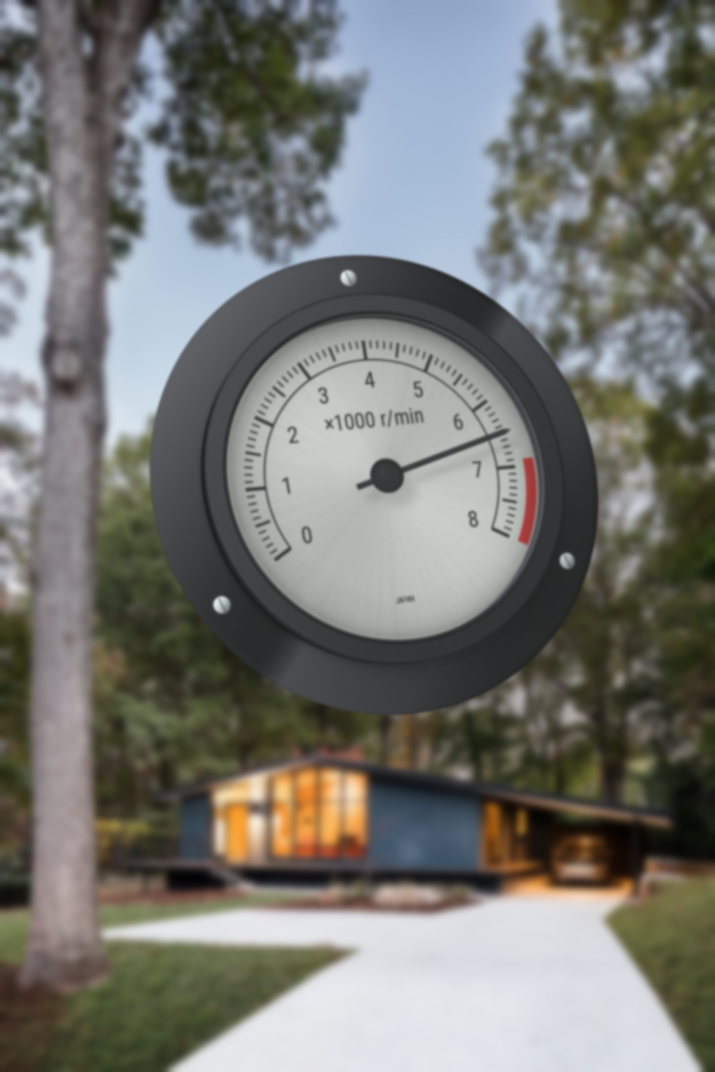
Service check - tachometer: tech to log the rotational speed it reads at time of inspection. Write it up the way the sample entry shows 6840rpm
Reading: 6500rpm
